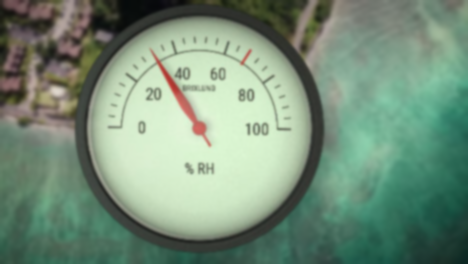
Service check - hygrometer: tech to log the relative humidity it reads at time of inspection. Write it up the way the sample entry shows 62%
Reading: 32%
